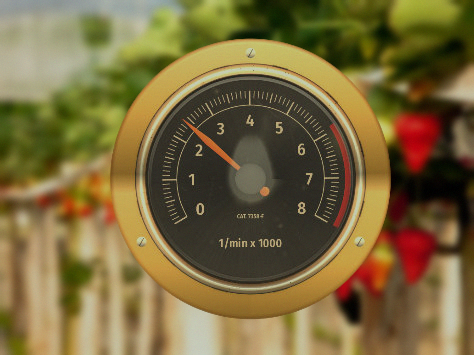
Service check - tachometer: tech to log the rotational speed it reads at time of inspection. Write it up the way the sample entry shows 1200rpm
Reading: 2400rpm
